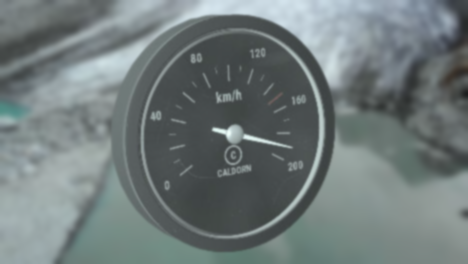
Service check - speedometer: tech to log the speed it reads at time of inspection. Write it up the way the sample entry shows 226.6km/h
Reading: 190km/h
